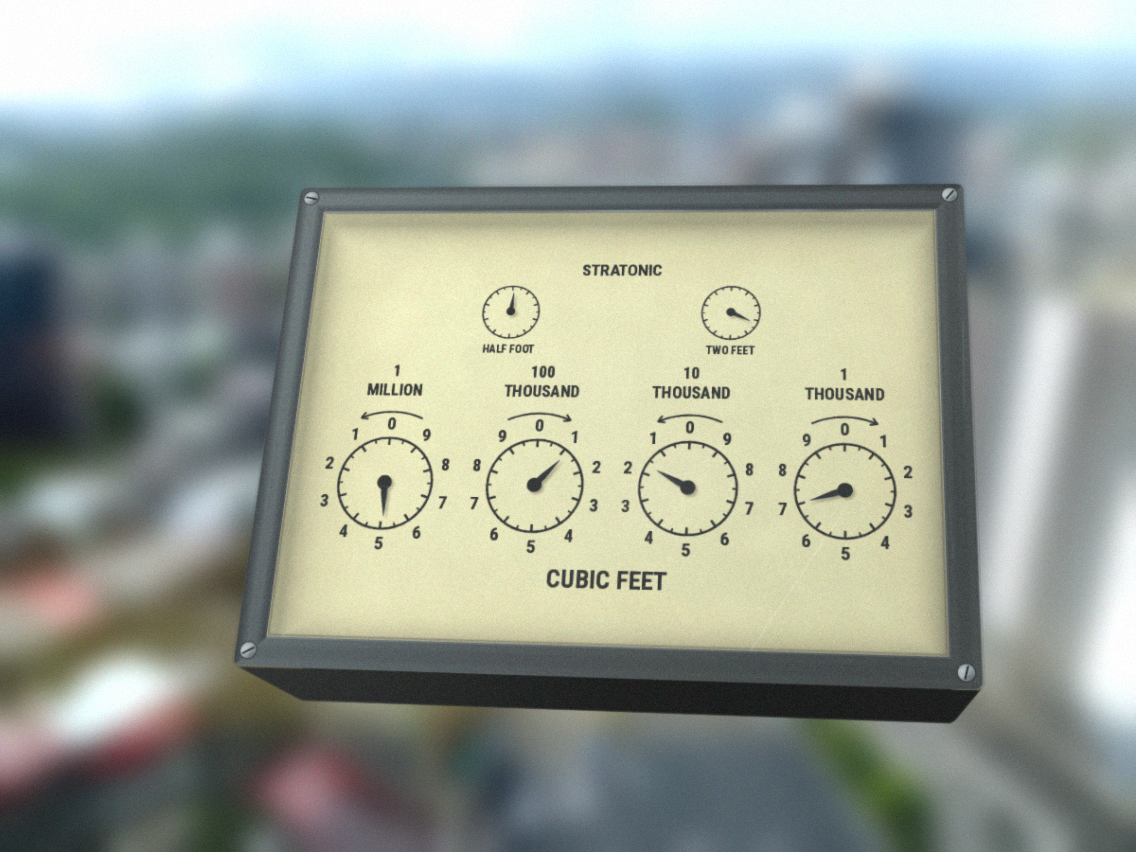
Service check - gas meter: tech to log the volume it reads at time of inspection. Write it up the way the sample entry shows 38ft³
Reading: 511700ft³
